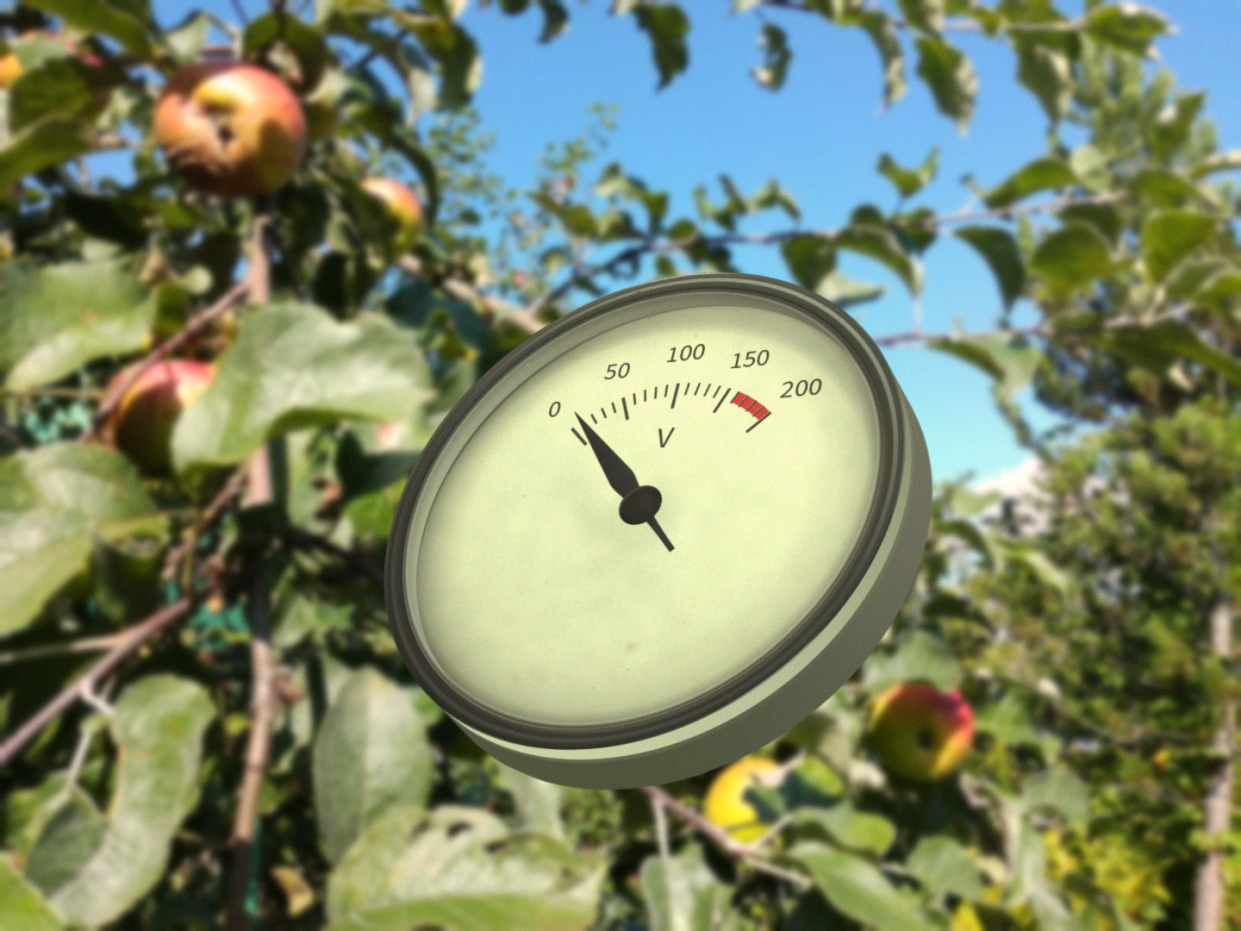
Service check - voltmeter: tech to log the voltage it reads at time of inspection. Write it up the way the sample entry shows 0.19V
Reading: 10V
